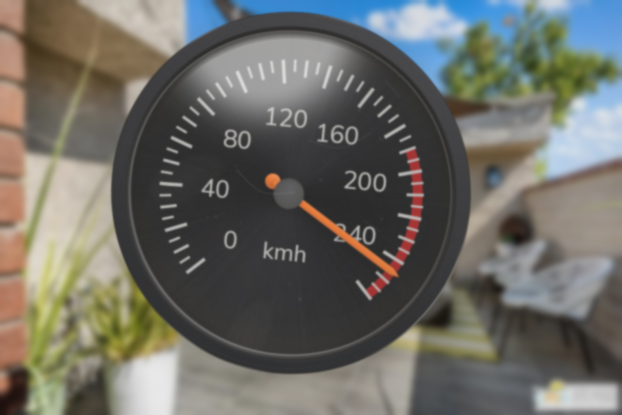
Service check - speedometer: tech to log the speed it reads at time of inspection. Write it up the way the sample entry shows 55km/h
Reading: 245km/h
